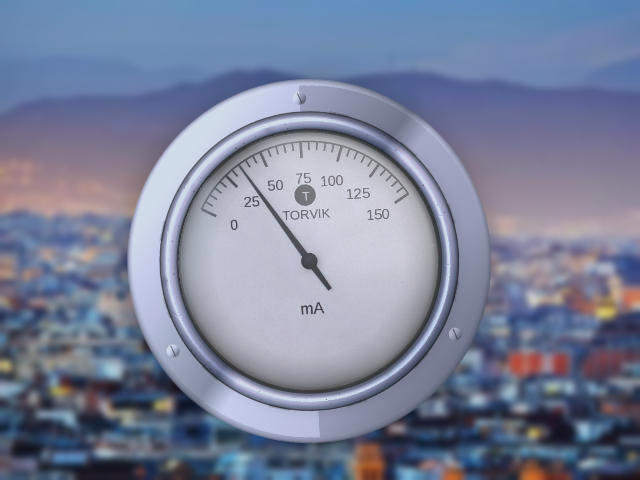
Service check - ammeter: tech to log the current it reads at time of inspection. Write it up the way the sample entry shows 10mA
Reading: 35mA
